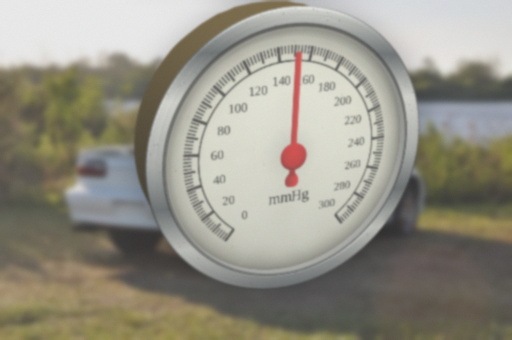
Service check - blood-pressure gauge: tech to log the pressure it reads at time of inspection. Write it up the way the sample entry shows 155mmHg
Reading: 150mmHg
